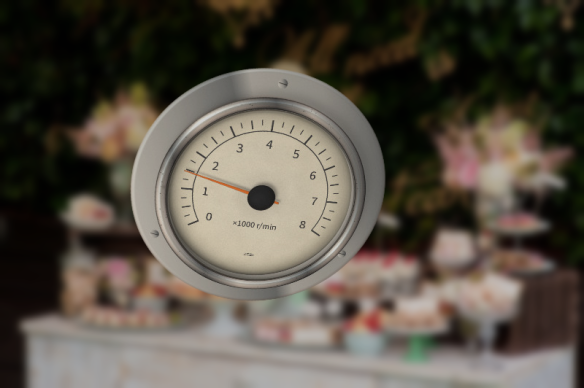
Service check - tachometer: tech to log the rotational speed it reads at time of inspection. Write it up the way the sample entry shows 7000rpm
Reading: 1500rpm
